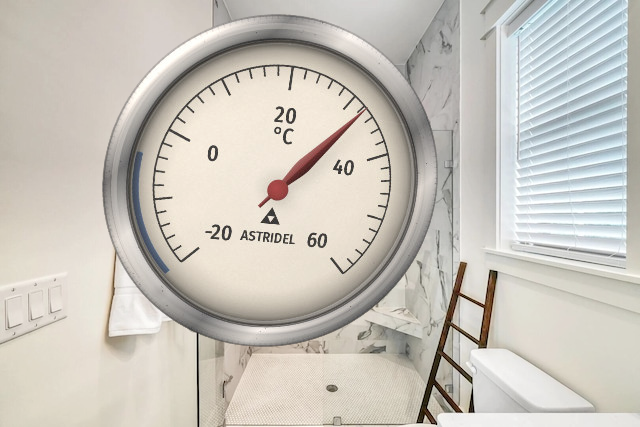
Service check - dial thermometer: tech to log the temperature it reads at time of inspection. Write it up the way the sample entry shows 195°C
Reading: 32°C
